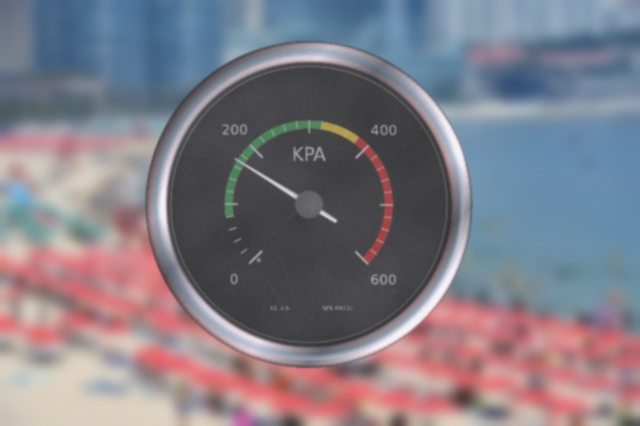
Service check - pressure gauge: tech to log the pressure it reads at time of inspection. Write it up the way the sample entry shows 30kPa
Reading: 170kPa
